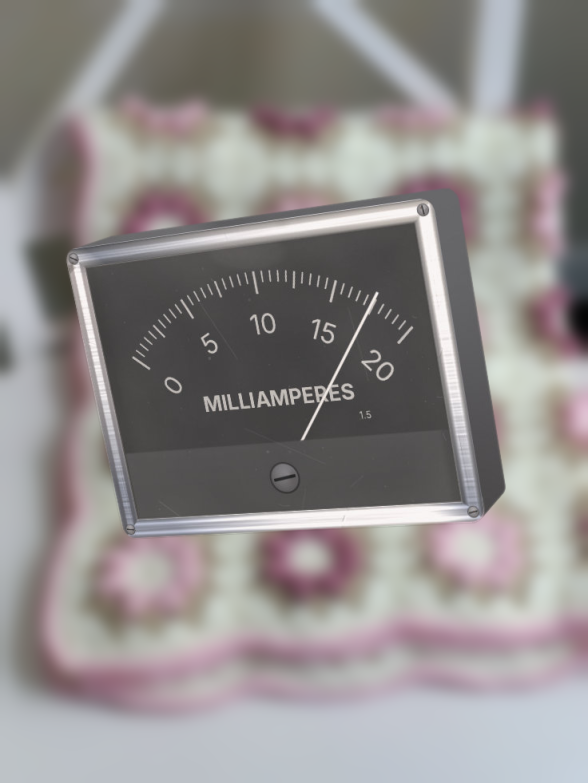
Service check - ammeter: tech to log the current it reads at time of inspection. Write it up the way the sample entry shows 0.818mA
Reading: 17.5mA
